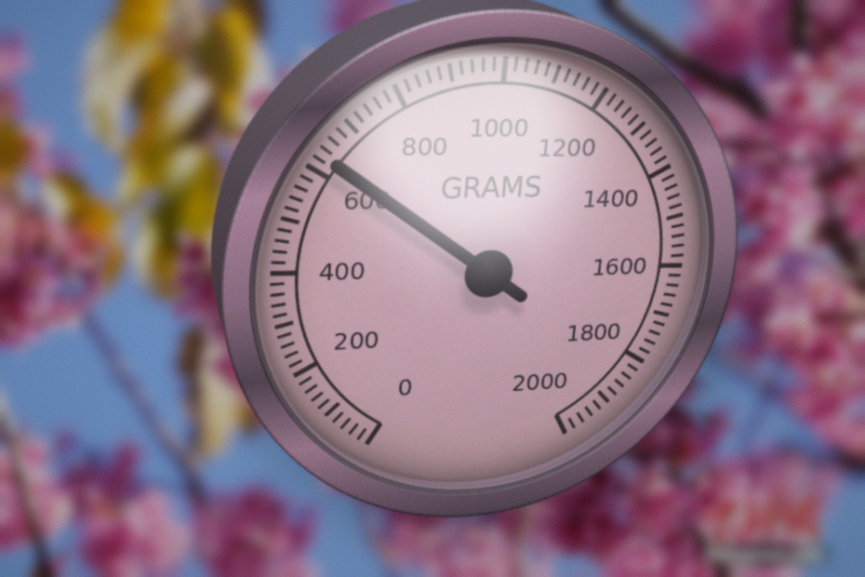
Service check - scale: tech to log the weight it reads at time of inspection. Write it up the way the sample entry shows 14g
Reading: 630g
